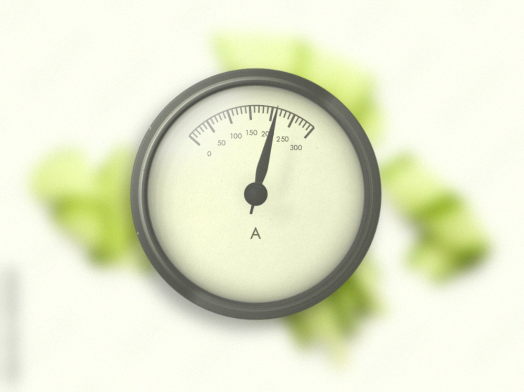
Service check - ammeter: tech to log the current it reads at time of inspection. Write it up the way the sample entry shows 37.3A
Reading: 210A
